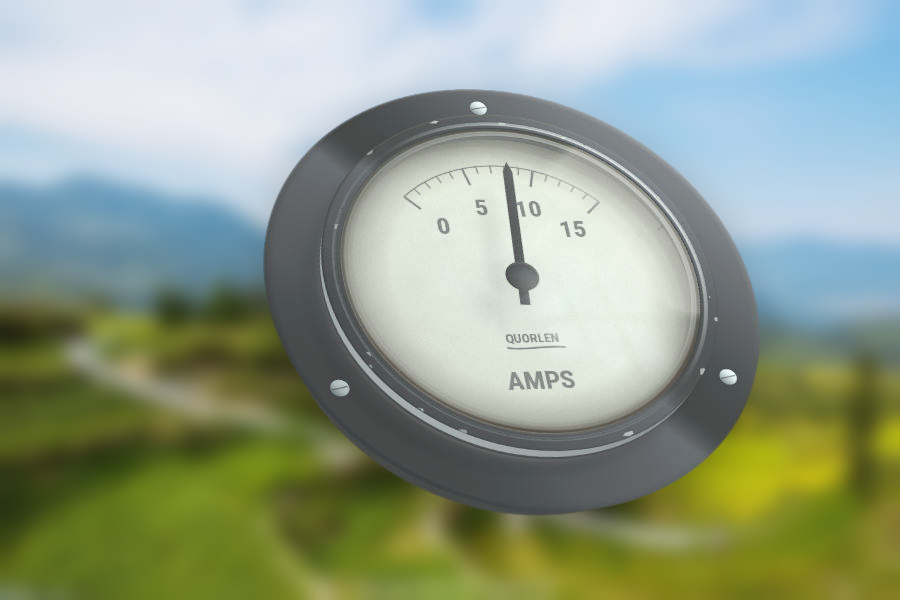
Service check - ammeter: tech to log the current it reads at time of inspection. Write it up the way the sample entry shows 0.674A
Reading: 8A
